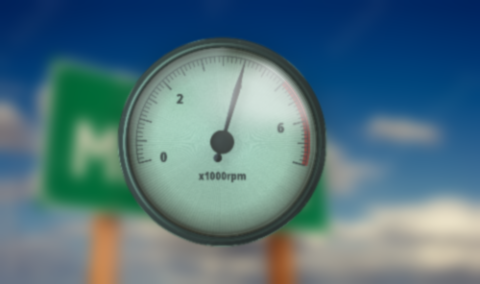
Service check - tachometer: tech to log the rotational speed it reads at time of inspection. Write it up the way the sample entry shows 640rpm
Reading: 4000rpm
